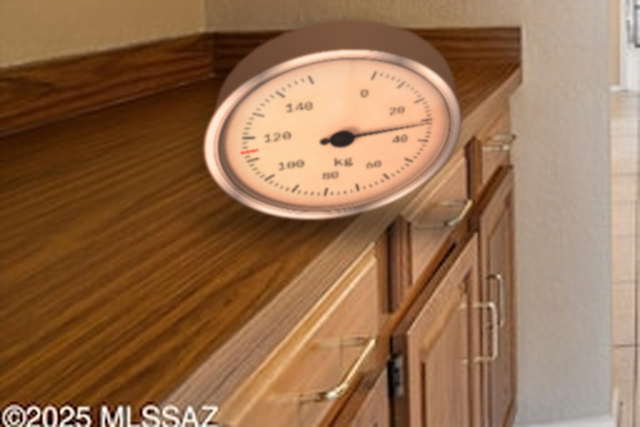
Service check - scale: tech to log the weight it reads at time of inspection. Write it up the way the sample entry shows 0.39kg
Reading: 30kg
